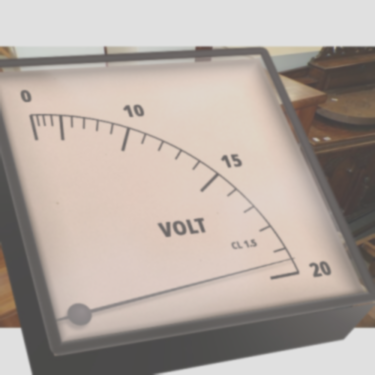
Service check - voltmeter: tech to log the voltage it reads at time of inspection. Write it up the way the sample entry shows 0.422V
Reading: 19.5V
